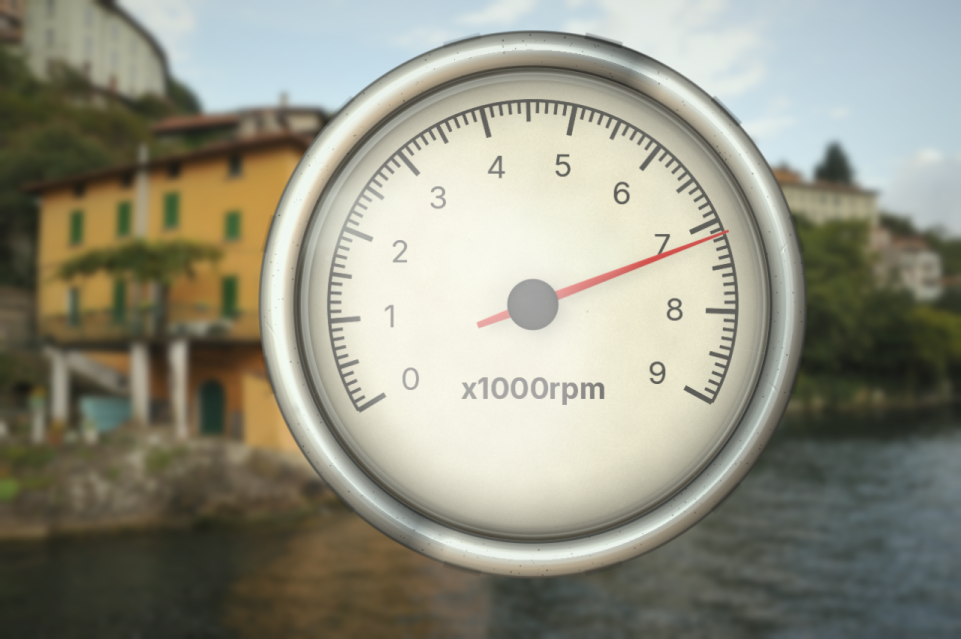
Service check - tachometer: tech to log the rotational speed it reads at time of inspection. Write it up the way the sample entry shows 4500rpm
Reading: 7150rpm
